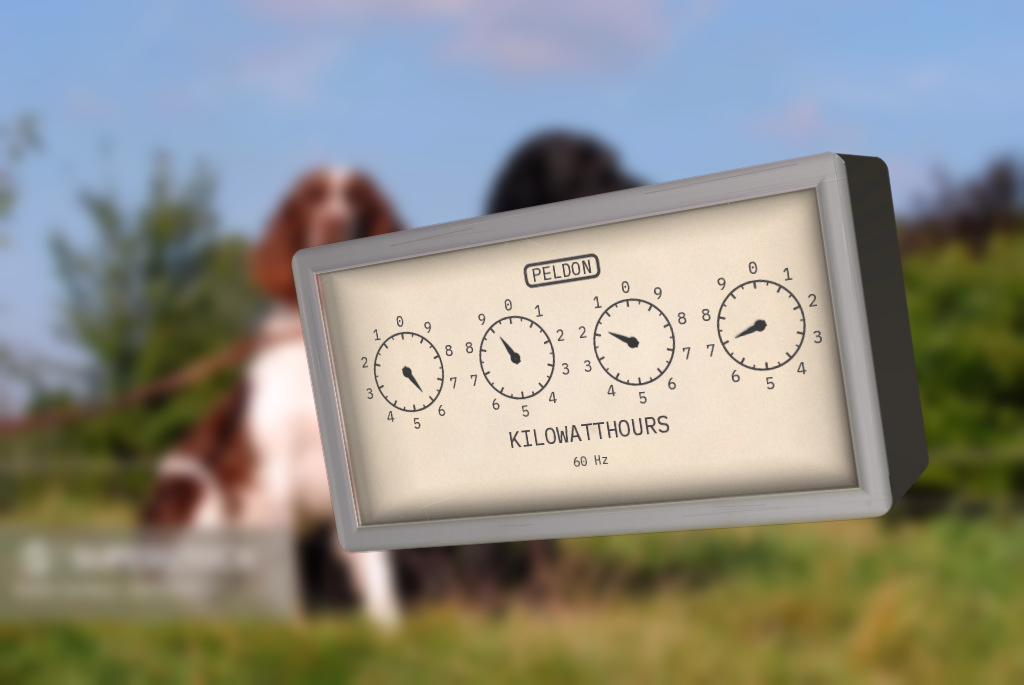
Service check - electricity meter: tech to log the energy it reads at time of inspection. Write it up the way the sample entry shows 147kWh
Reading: 5917kWh
